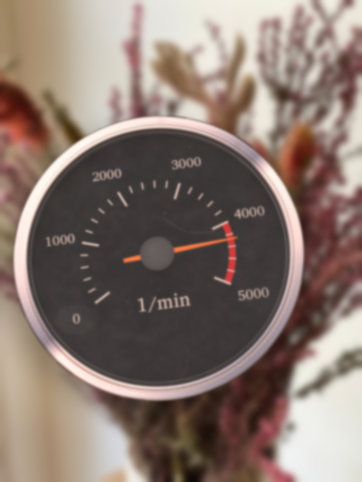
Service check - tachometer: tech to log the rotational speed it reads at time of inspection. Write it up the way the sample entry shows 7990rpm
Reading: 4300rpm
